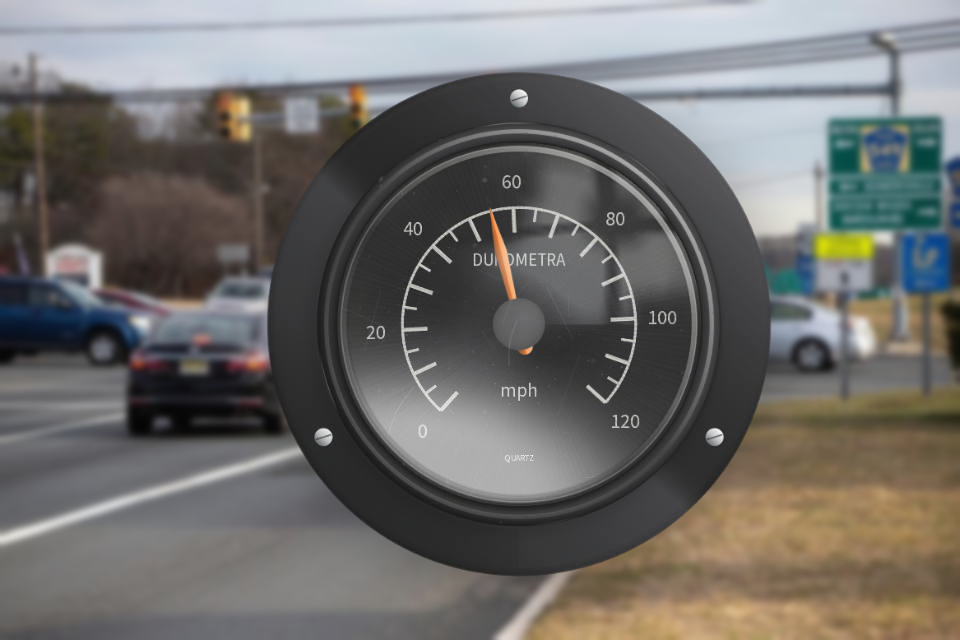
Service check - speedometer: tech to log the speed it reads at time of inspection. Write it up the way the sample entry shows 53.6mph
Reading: 55mph
